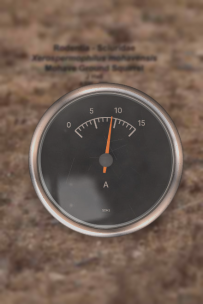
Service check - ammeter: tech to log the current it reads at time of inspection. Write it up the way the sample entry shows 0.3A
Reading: 9A
